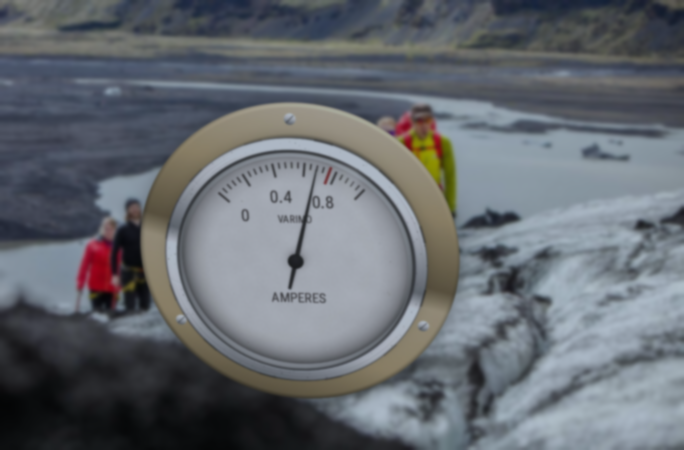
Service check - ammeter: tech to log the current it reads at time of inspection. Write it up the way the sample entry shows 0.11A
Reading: 0.68A
